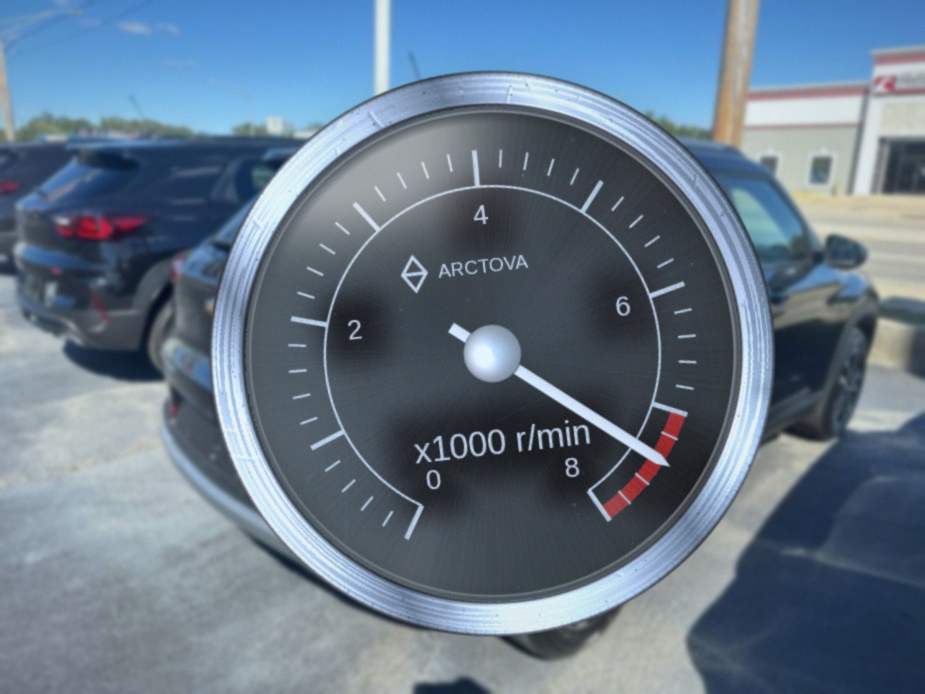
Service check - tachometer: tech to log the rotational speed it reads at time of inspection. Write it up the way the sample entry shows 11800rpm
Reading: 7400rpm
